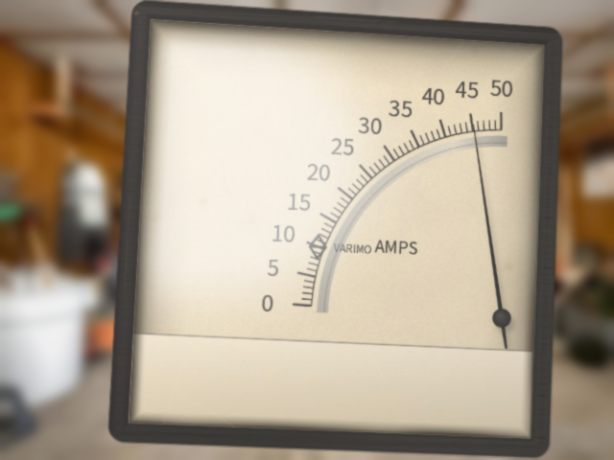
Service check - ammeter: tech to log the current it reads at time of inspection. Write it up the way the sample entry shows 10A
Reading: 45A
